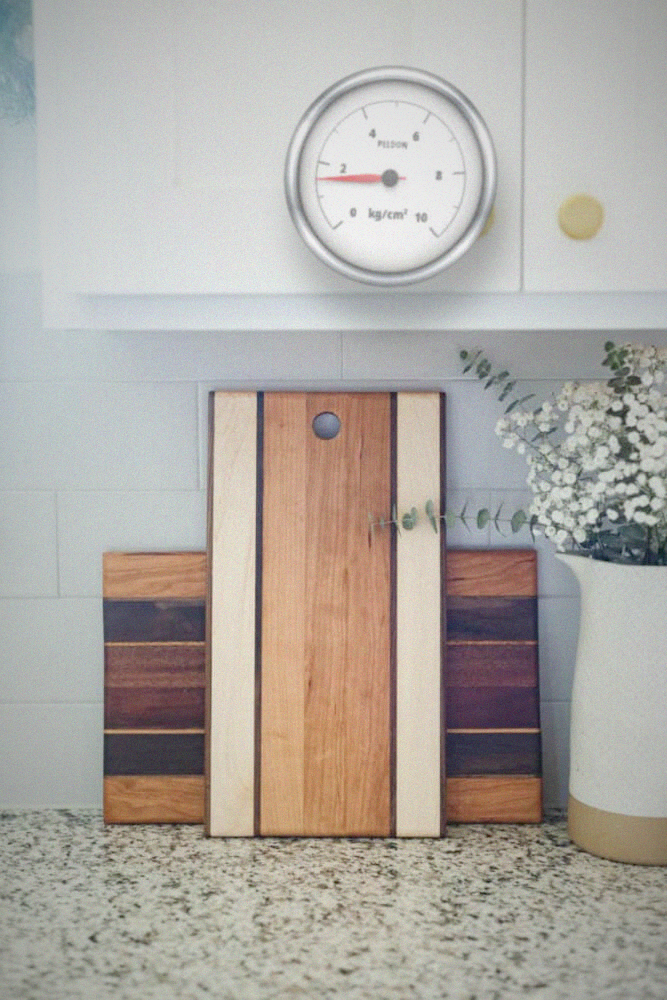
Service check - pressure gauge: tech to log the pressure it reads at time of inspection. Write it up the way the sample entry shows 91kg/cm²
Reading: 1.5kg/cm²
